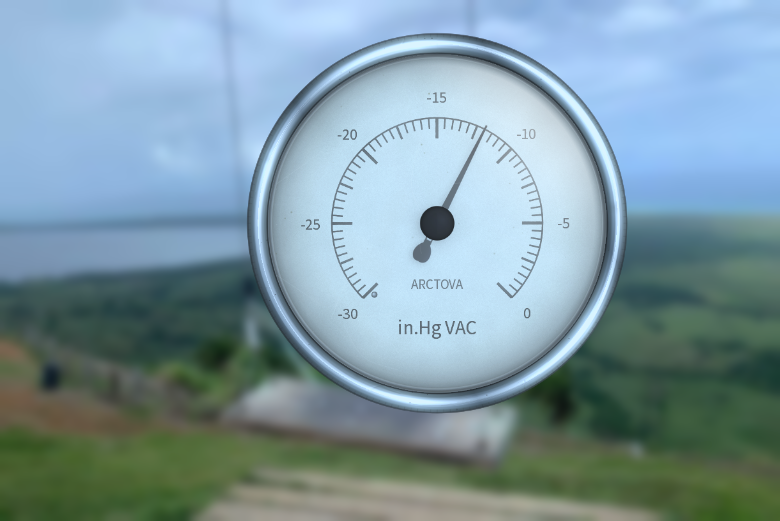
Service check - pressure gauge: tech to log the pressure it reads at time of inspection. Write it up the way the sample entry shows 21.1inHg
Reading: -12inHg
